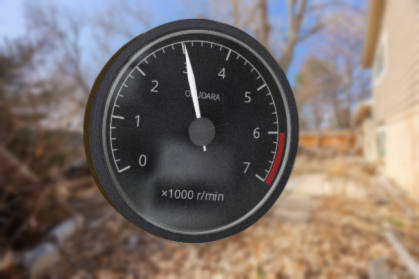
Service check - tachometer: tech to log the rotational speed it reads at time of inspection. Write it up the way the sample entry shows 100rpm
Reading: 3000rpm
